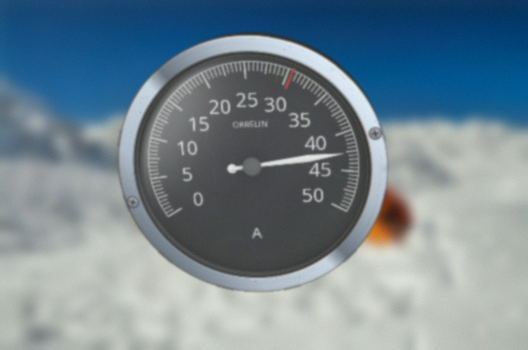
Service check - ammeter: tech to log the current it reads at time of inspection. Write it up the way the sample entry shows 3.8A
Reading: 42.5A
